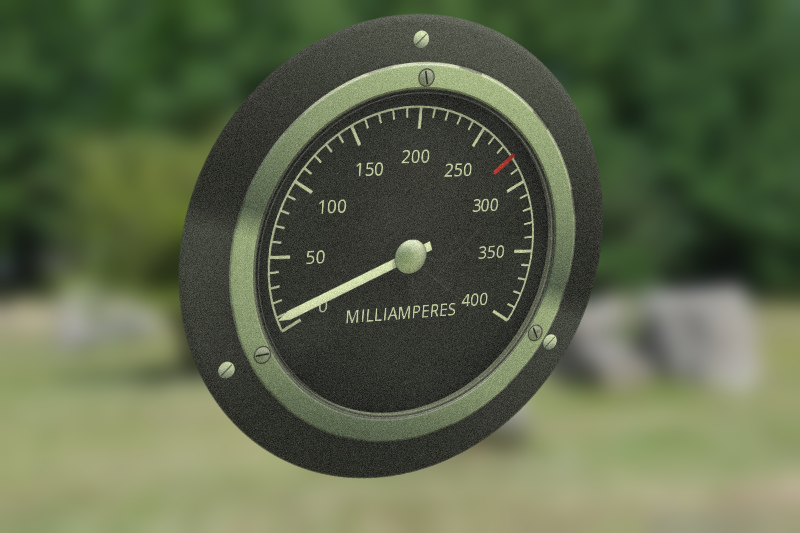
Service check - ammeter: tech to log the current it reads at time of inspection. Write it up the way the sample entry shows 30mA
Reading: 10mA
